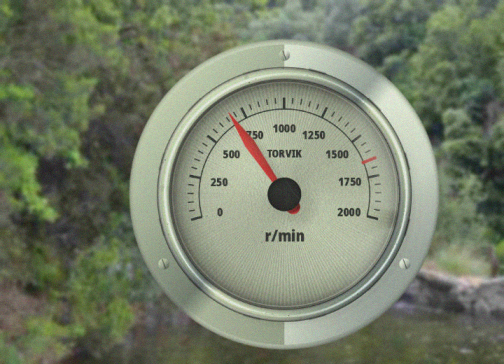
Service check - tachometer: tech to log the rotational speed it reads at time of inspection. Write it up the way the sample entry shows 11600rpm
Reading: 675rpm
